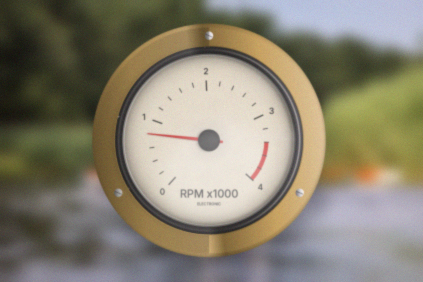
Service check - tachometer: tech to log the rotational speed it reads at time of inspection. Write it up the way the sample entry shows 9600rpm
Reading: 800rpm
